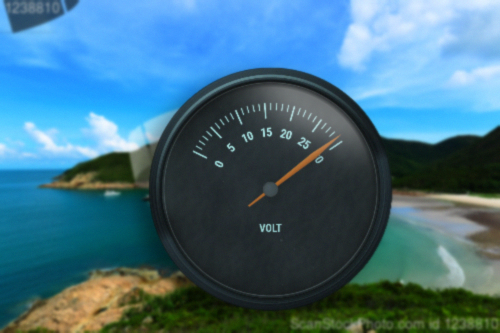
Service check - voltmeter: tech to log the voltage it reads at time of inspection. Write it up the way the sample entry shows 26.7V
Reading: 29V
